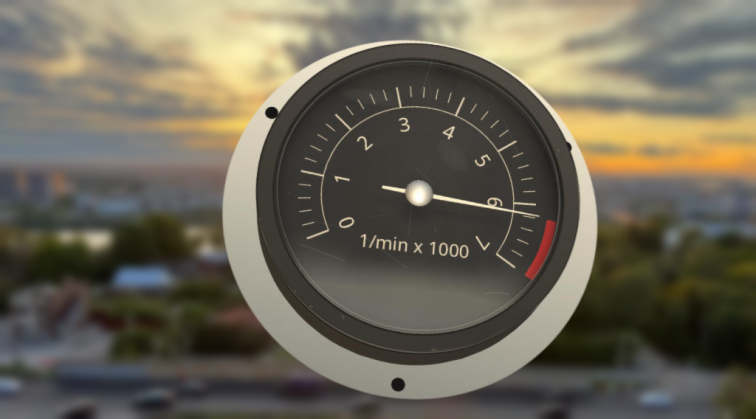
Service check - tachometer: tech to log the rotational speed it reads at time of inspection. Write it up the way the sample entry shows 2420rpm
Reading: 6200rpm
